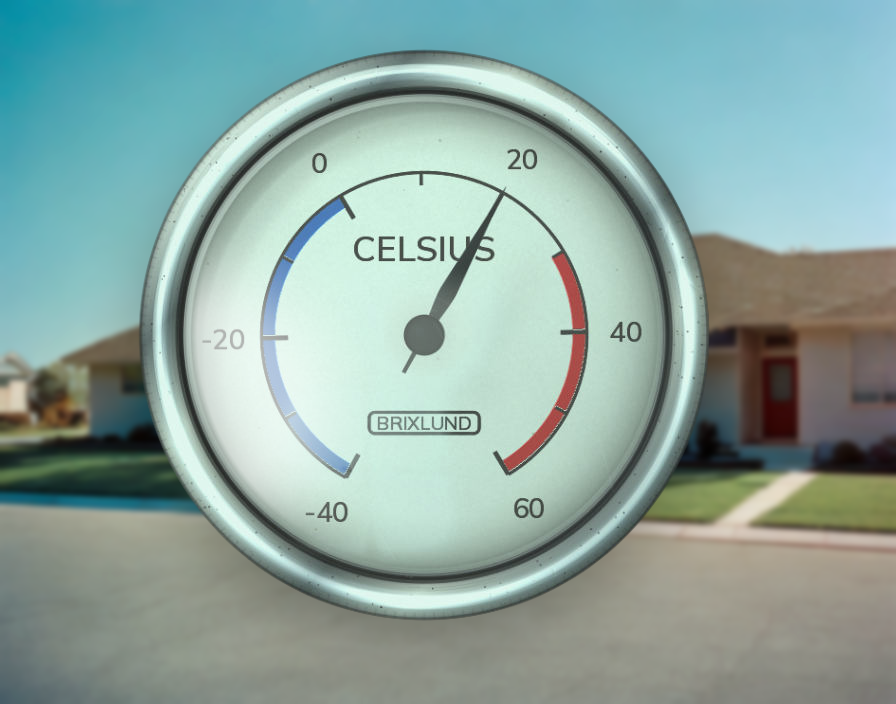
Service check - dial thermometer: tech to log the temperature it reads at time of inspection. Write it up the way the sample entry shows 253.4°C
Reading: 20°C
